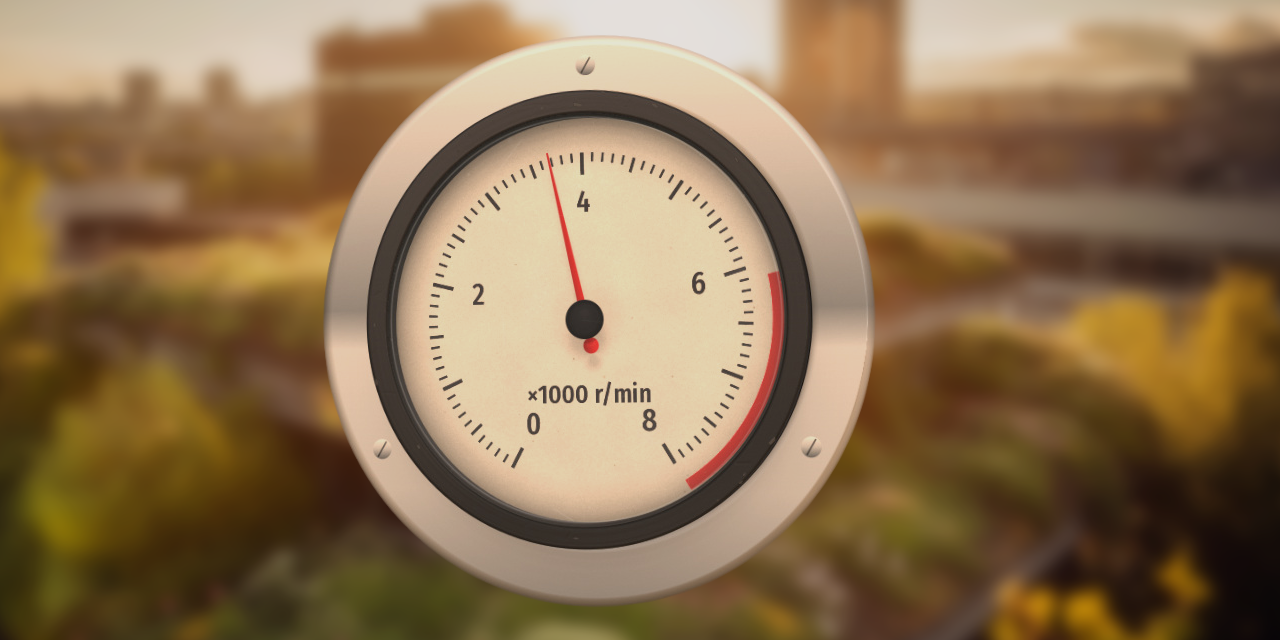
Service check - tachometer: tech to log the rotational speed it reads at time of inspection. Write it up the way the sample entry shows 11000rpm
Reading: 3700rpm
